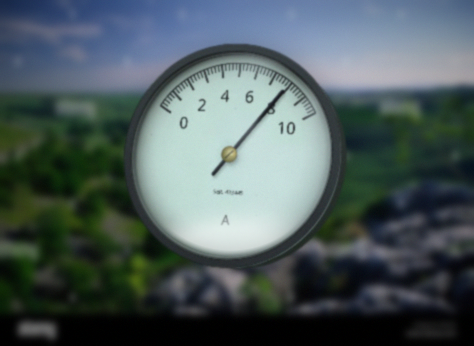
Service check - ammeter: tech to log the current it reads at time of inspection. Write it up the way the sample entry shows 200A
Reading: 8A
